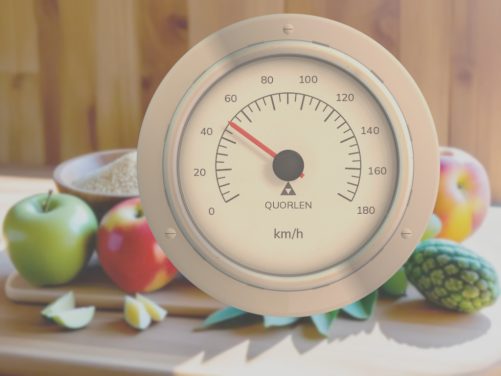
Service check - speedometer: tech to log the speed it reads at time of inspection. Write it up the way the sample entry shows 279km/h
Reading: 50km/h
